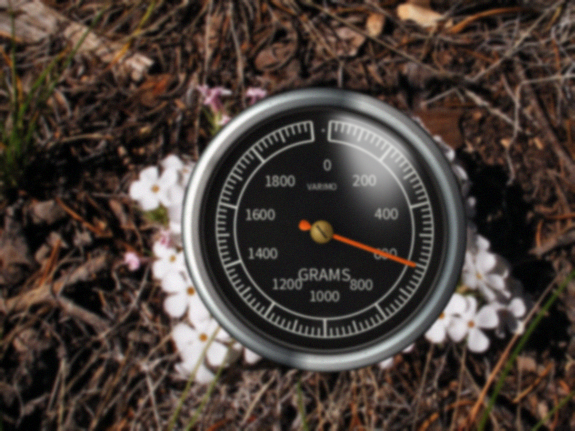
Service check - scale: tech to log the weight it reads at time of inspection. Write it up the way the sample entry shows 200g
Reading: 600g
